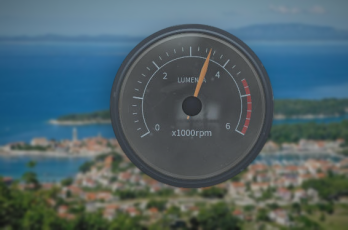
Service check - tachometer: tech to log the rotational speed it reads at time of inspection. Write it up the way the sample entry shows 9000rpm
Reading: 3500rpm
